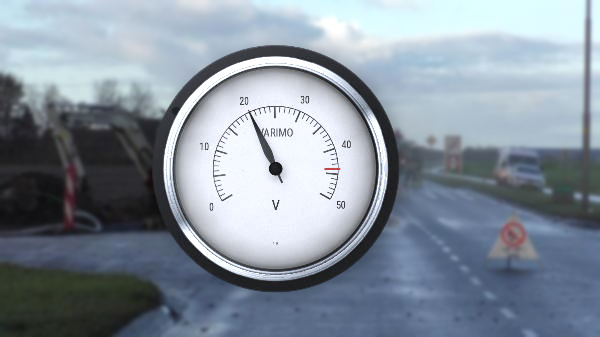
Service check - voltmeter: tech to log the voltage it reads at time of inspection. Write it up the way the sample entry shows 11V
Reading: 20V
